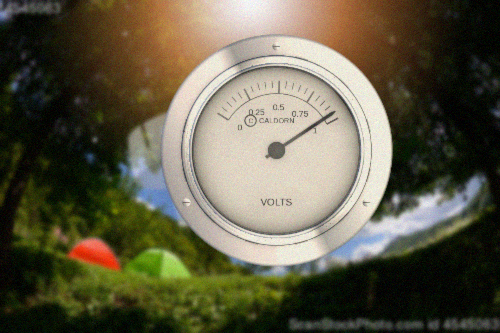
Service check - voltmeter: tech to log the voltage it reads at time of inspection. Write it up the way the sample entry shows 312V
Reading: 0.95V
